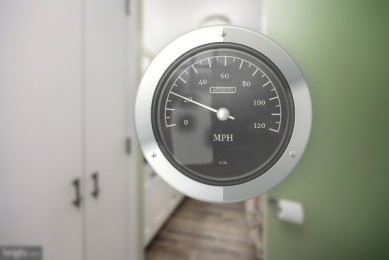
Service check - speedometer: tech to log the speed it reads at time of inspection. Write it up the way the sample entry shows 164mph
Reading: 20mph
